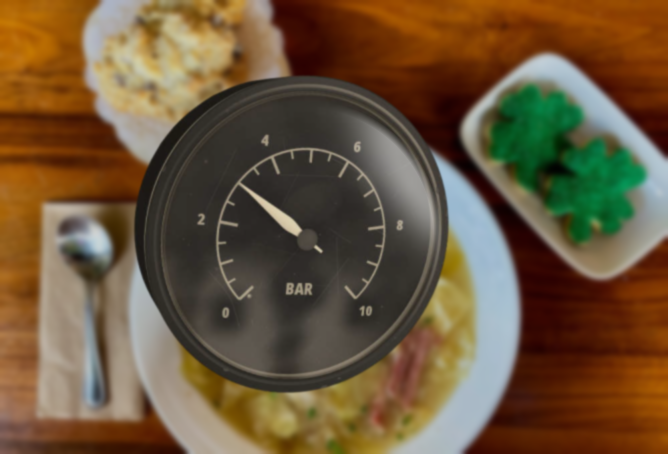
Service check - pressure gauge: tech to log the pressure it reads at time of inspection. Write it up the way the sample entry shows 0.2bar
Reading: 3bar
